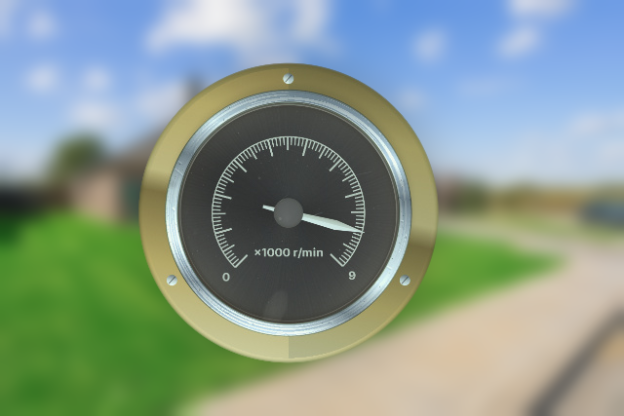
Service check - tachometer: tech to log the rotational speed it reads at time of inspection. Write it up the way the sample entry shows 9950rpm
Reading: 8000rpm
